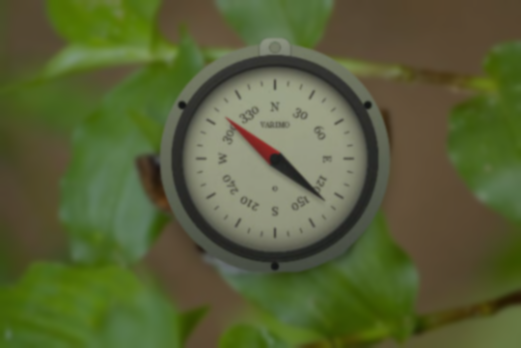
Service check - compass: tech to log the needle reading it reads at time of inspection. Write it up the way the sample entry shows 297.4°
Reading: 310°
